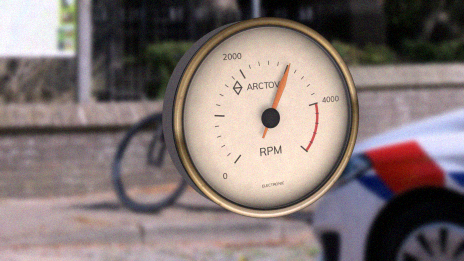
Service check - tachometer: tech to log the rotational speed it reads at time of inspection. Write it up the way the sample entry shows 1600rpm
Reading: 3000rpm
